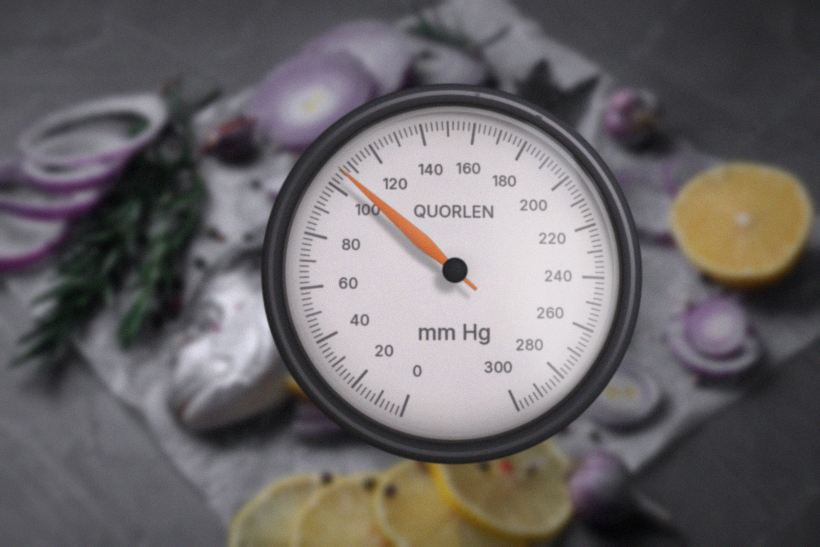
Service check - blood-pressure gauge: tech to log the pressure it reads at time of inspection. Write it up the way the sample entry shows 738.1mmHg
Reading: 106mmHg
